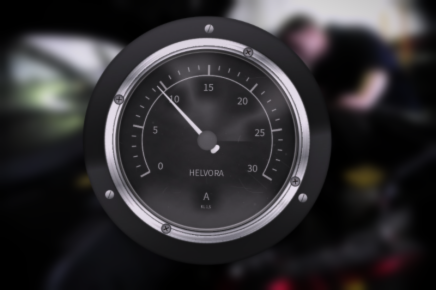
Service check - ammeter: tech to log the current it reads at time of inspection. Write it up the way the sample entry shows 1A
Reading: 9.5A
